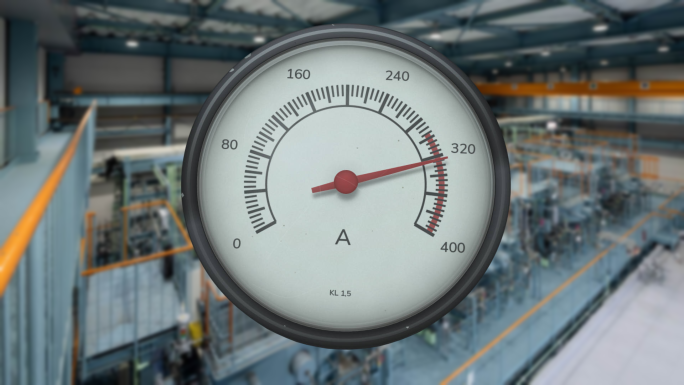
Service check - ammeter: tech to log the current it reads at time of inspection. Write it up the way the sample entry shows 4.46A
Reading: 325A
